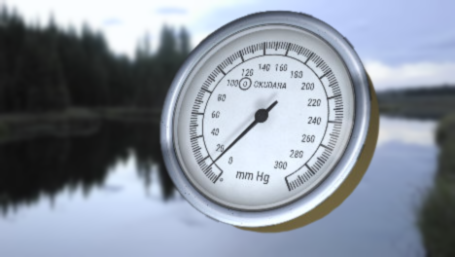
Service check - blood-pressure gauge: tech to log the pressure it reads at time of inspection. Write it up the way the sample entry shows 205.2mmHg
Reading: 10mmHg
